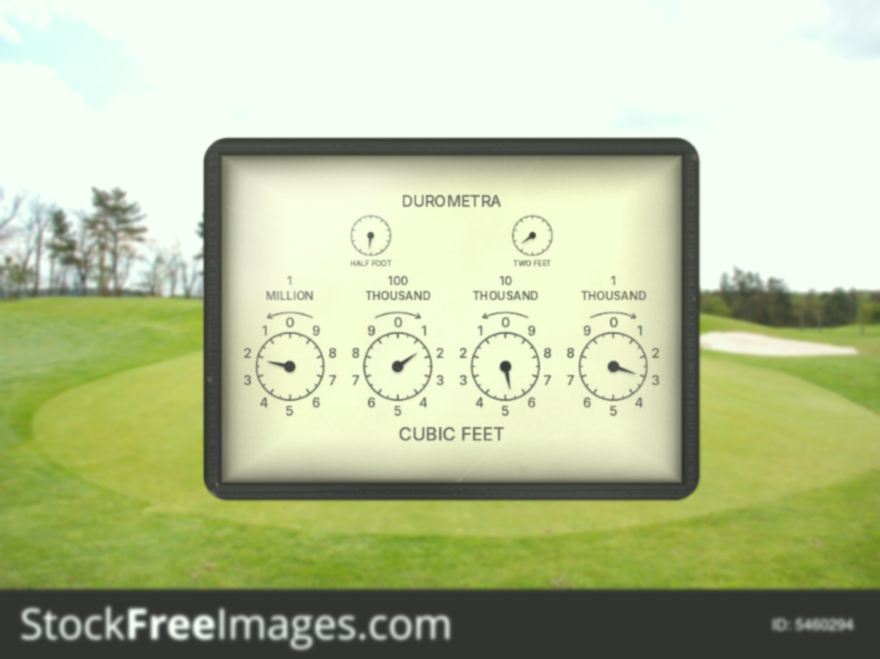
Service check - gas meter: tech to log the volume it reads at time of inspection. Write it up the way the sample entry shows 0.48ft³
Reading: 215300ft³
